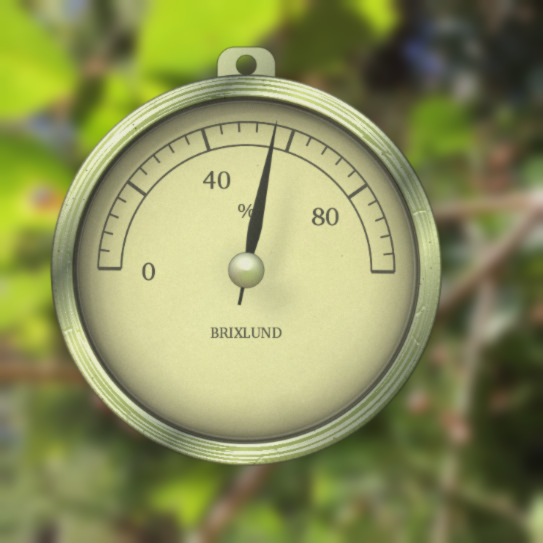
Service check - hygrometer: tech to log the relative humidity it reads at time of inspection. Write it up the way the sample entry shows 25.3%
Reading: 56%
